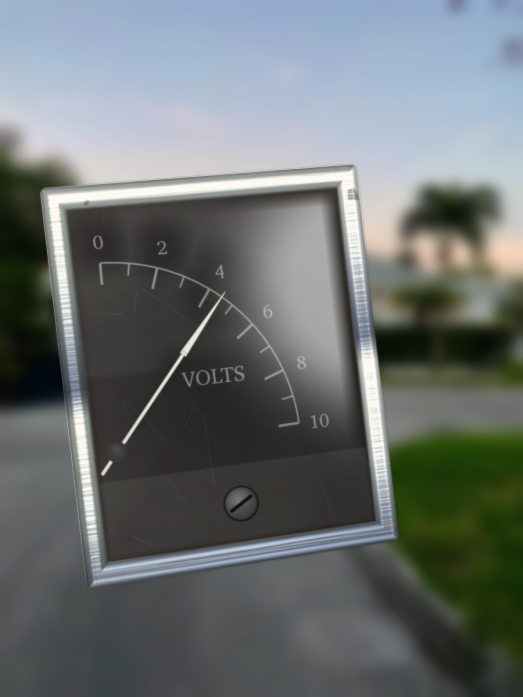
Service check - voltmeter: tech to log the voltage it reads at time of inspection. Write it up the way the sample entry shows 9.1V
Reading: 4.5V
